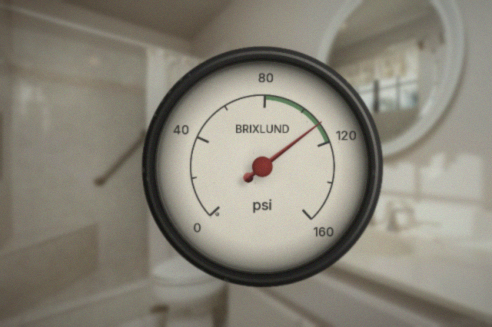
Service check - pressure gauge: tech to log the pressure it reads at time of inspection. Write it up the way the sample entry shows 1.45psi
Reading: 110psi
